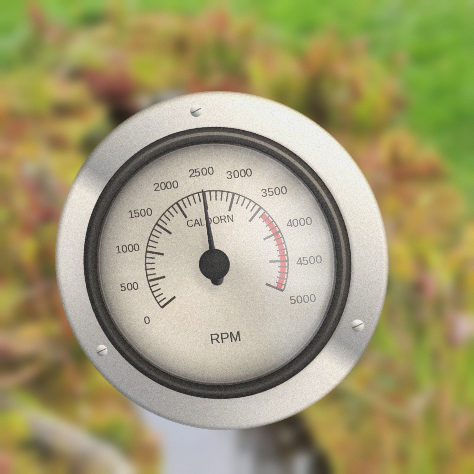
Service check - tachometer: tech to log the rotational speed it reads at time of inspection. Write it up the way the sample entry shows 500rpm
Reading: 2500rpm
